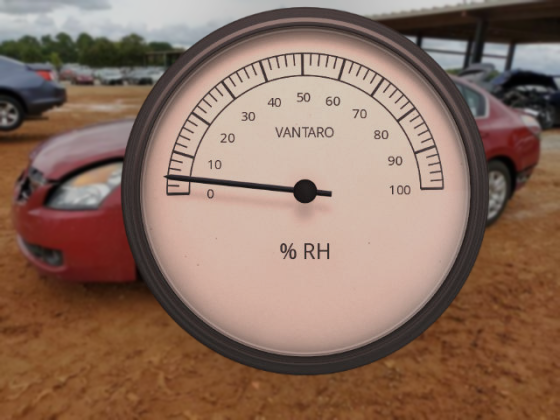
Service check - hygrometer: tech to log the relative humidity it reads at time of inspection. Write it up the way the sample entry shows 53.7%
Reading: 4%
